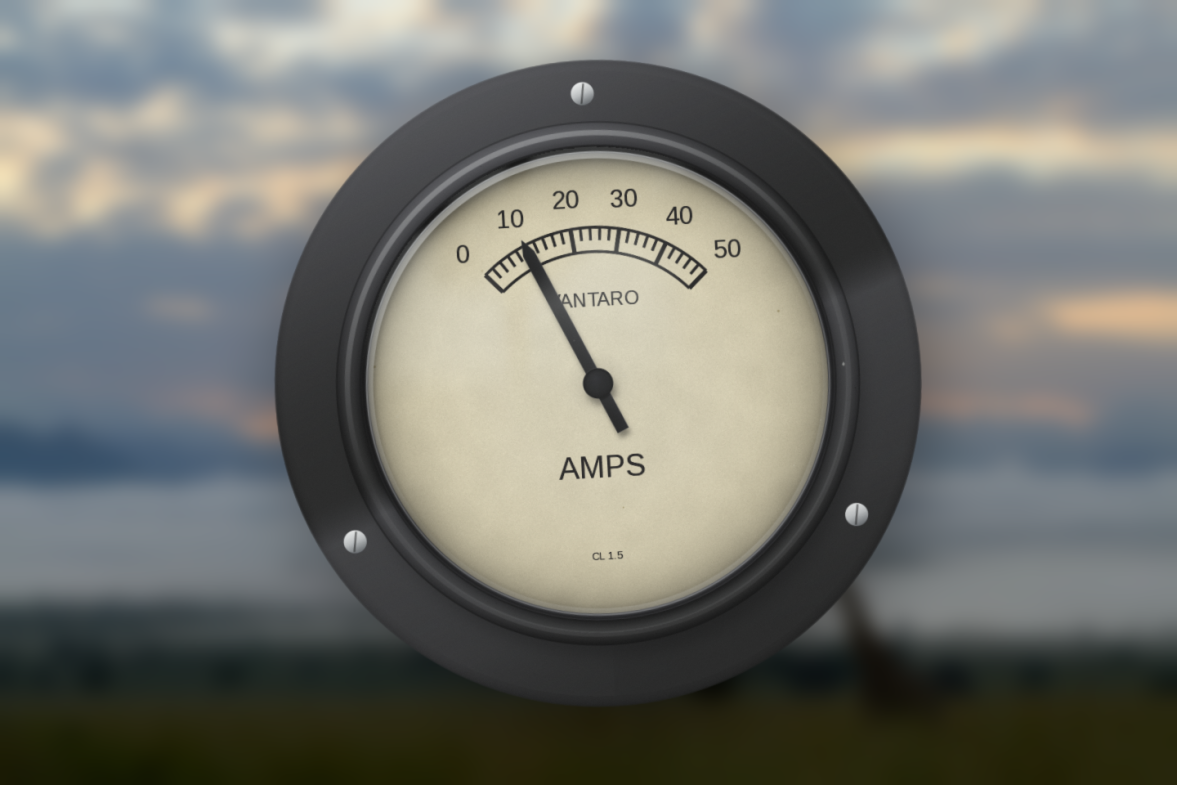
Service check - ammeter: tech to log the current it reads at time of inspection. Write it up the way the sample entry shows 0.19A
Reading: 10A
